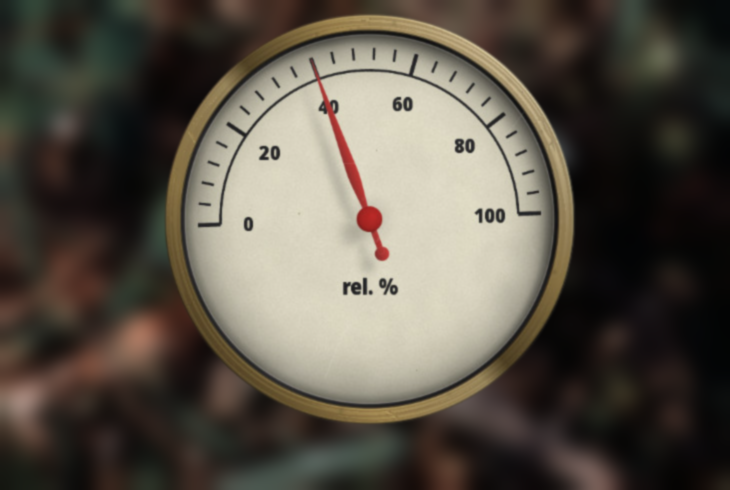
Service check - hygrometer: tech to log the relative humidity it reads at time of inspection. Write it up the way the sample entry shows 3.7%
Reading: 40%
